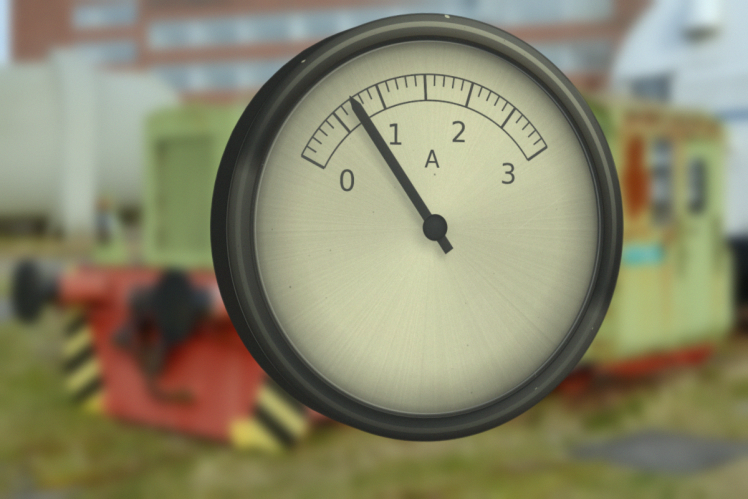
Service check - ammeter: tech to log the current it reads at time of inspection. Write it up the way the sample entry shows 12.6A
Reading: 0.7A
